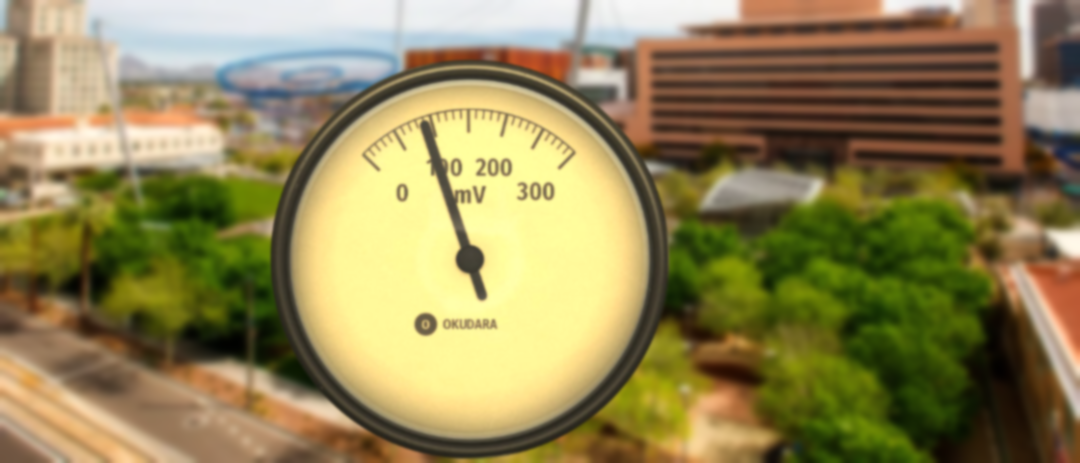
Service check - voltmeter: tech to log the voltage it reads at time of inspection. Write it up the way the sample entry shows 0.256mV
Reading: 90mV
